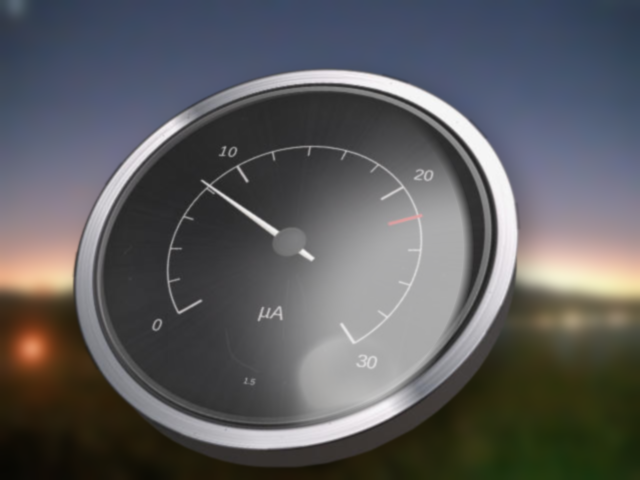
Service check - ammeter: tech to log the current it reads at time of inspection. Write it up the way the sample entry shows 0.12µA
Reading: 8µA
